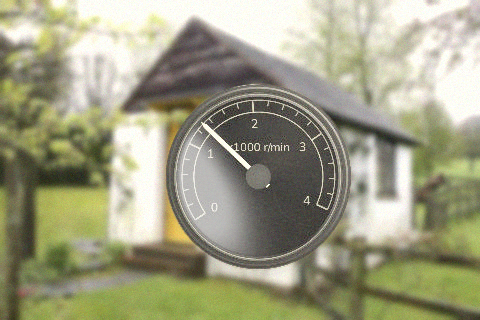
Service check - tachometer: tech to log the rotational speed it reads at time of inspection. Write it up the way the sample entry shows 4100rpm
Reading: 1300rpm
